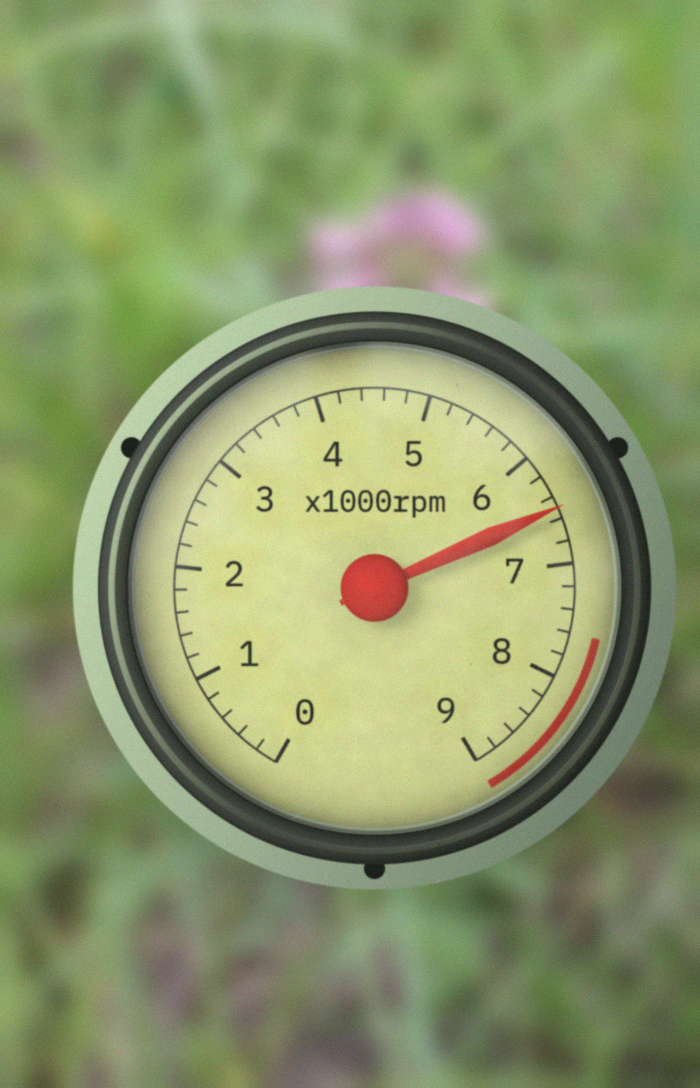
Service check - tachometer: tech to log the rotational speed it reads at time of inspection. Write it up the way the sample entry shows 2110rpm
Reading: 6500rpm
